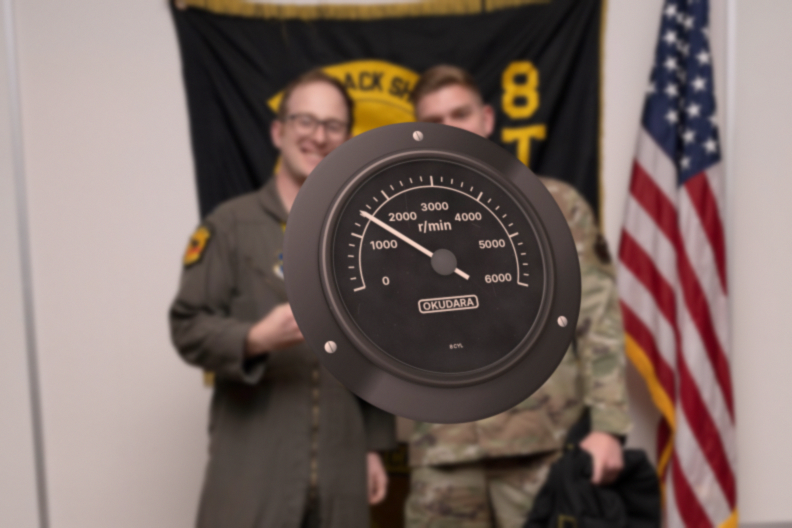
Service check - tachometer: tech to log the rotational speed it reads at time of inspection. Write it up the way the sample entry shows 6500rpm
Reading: 1400rpm
